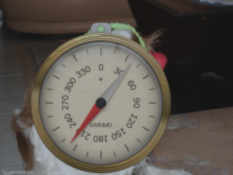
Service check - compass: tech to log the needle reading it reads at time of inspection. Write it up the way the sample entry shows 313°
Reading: 217.5°
